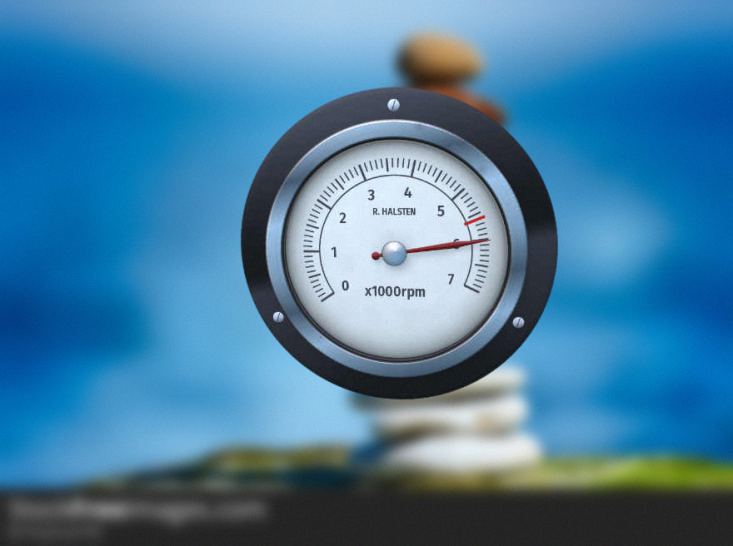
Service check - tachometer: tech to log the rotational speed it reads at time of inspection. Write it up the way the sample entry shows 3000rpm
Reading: 6000rpm
